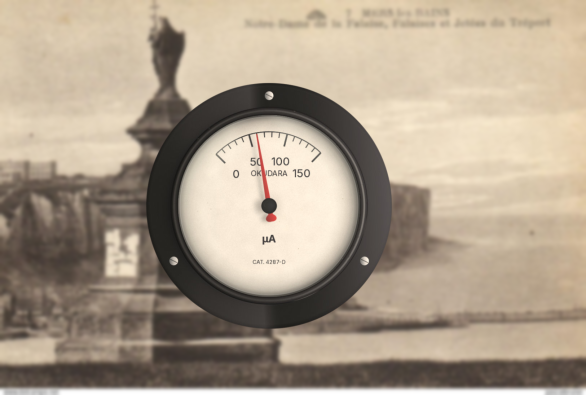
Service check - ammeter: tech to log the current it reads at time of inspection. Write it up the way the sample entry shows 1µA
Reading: 60µA
